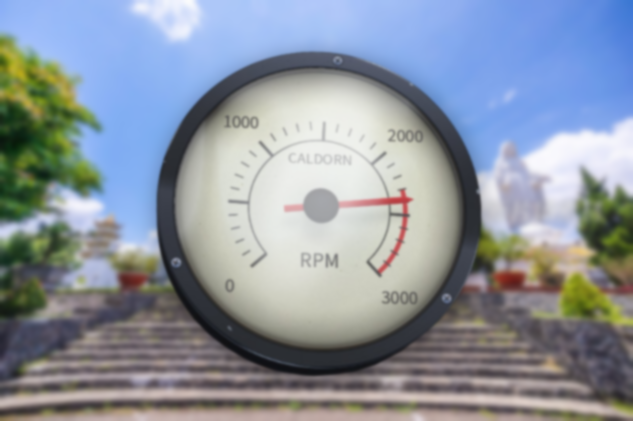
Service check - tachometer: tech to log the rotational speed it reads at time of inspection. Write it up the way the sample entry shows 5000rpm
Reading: 2400rpm
